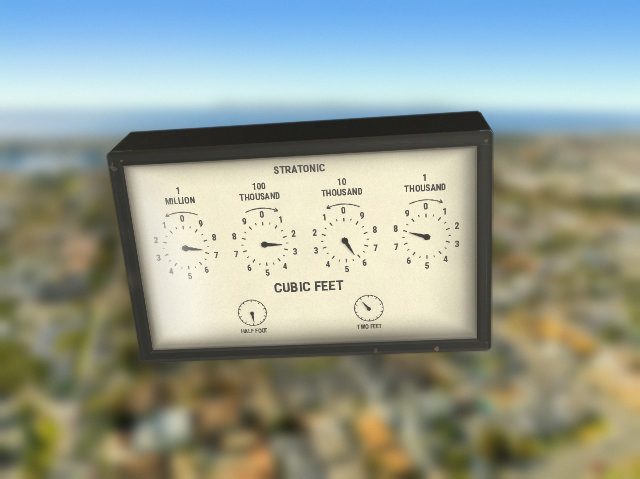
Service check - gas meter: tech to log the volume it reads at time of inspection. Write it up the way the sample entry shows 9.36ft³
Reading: 725800ft³
